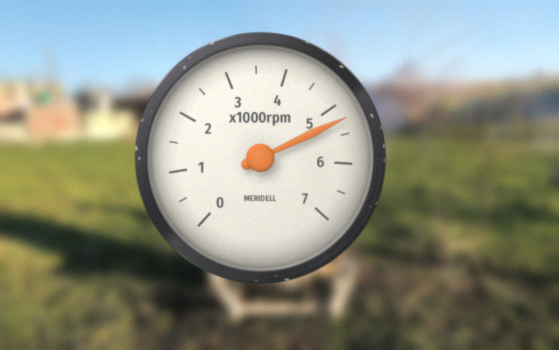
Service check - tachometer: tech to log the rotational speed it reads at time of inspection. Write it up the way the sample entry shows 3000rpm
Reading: 5250rpm
